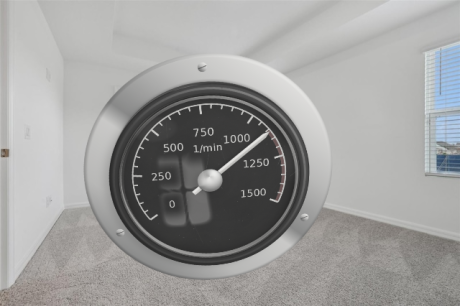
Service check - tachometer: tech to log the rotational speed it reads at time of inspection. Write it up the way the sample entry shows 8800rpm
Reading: 1100rpm
